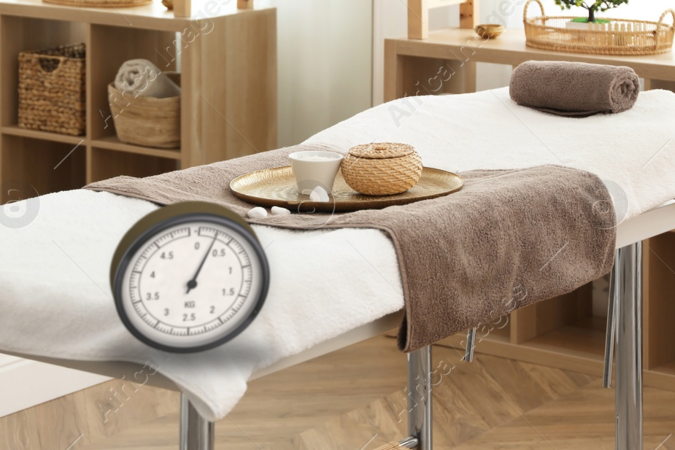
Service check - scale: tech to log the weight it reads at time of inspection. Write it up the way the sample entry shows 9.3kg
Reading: 0.25kg
